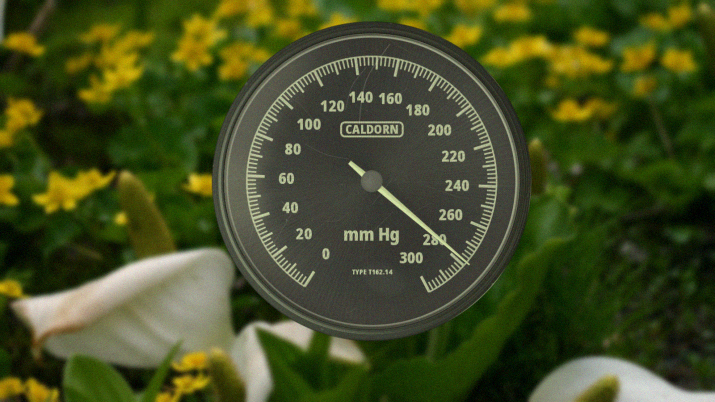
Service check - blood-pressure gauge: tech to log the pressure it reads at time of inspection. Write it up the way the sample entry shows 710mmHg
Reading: 278mmHg
